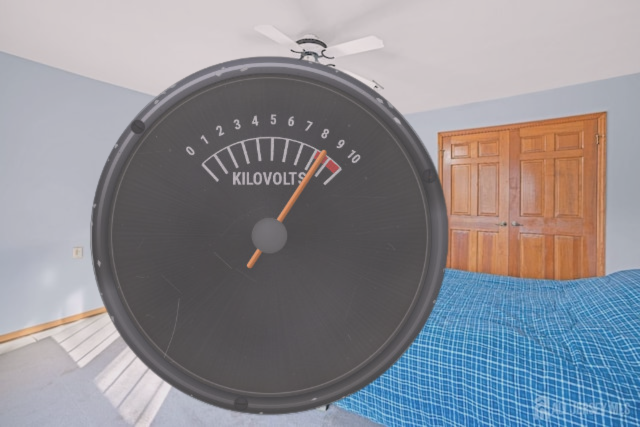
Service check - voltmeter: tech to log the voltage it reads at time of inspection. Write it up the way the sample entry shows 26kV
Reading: 8.5kV
